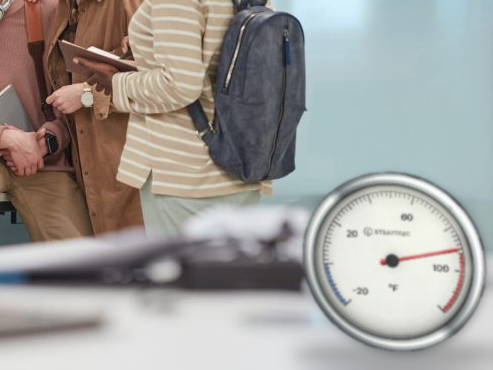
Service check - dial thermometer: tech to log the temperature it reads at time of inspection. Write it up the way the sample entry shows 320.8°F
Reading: 90°F
